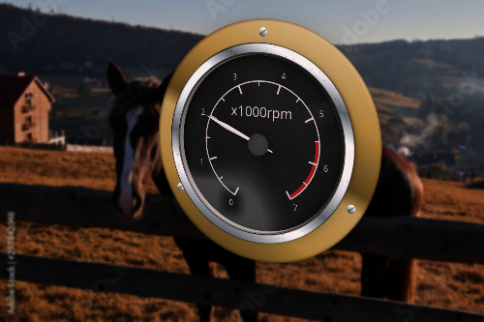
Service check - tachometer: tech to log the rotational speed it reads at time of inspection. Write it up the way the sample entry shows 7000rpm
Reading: 2000rpm
